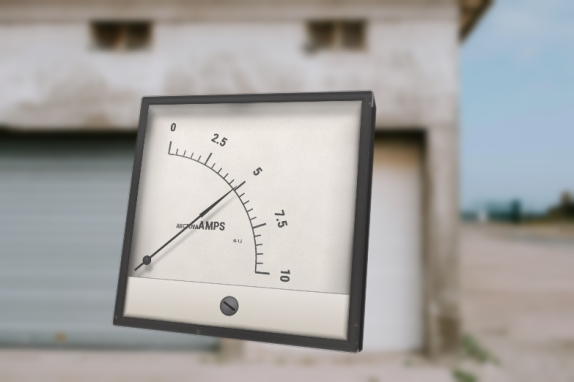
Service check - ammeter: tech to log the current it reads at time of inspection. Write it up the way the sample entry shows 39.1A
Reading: 5A
